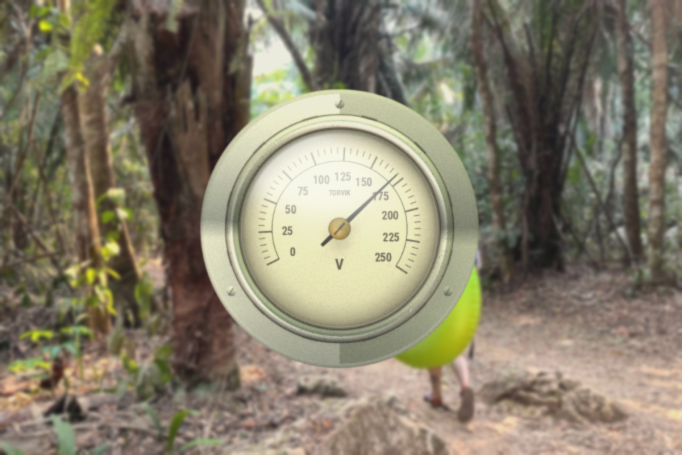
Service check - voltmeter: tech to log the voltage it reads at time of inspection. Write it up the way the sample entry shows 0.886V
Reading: 170V
